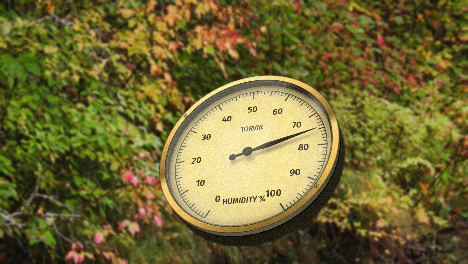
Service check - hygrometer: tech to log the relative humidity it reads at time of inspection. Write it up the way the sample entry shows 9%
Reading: 75%
